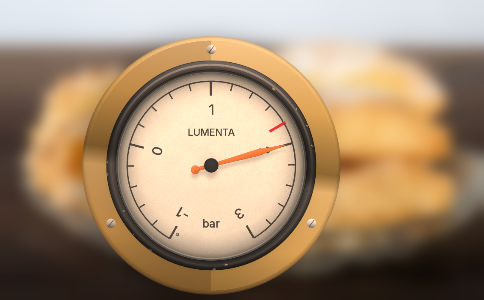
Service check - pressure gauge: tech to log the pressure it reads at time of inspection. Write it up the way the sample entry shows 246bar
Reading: 2bar
